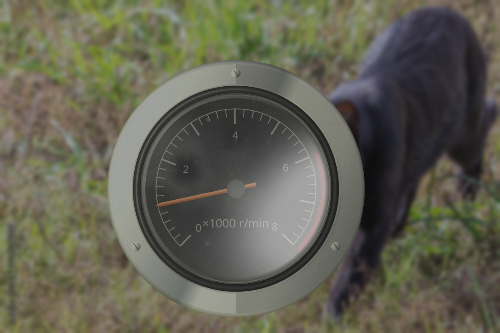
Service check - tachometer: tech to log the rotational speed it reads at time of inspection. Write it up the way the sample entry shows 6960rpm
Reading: 1000rpm
